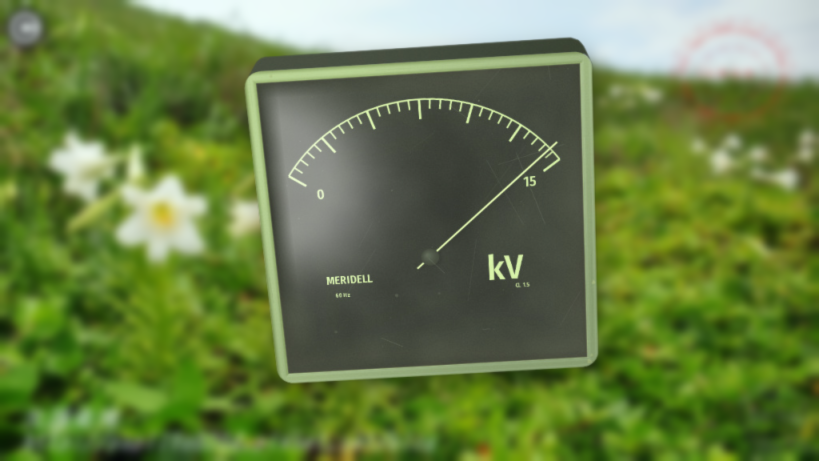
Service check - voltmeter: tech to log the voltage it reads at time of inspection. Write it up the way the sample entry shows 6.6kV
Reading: 14.25kV
